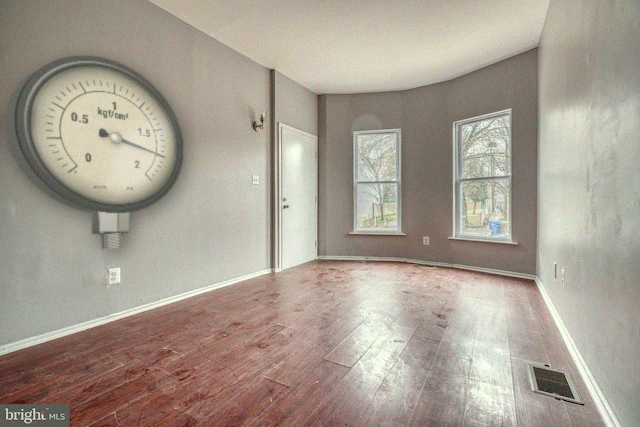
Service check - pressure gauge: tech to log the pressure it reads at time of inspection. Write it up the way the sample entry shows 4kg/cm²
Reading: 1.75kg/cm²
